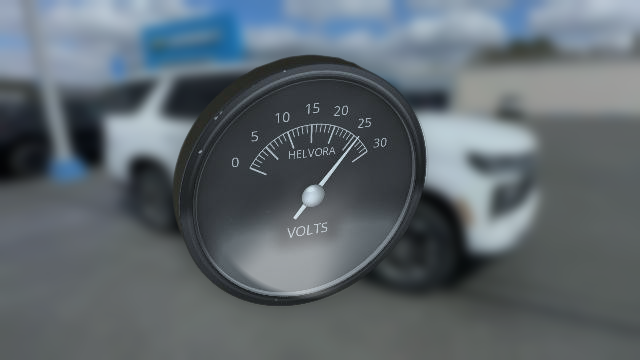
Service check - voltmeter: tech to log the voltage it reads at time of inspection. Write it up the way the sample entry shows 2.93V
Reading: 25V
